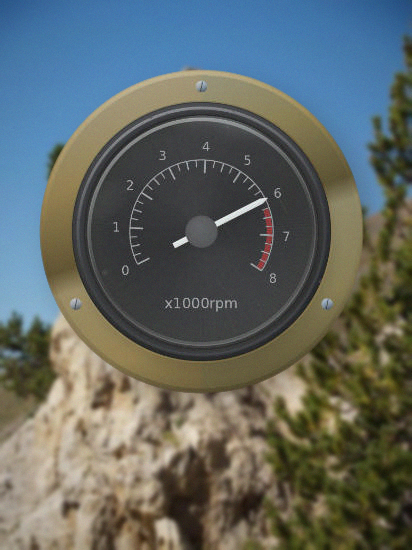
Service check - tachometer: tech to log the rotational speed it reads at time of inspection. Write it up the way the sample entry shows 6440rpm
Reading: 6000rpm
